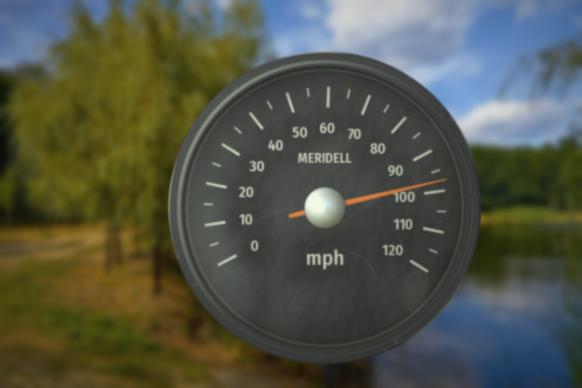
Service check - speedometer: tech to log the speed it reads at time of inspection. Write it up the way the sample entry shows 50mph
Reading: 97.5mph
